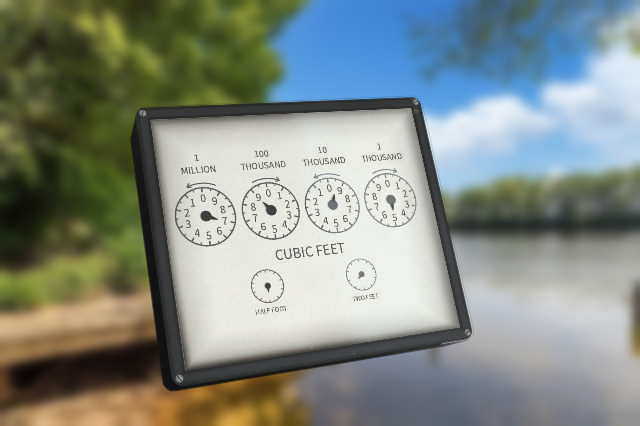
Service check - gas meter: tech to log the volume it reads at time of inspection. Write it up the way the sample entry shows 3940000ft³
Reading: 689500ft³
